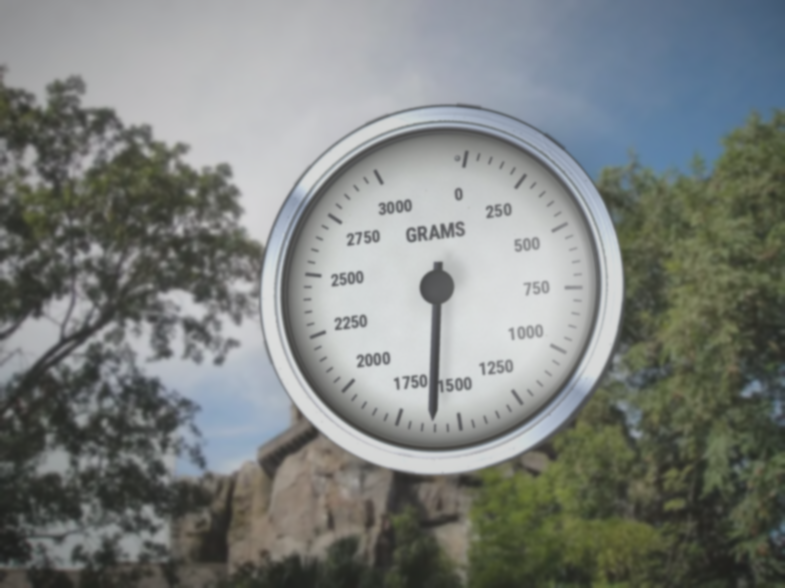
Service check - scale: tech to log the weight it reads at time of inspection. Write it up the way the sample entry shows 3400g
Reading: 1600g
